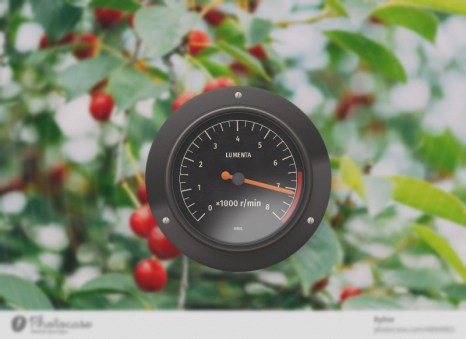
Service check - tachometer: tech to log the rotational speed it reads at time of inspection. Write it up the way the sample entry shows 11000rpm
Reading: 7125rpm
